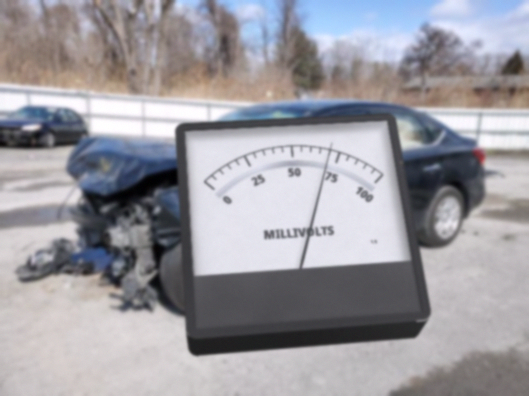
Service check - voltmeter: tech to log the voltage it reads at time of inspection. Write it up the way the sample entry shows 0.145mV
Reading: 70mV
